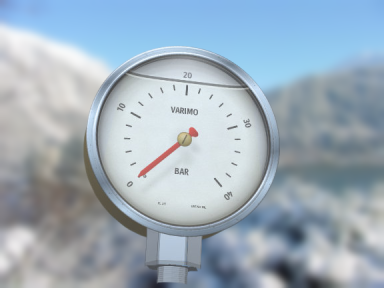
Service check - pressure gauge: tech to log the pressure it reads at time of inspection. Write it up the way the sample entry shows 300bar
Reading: 0bar
